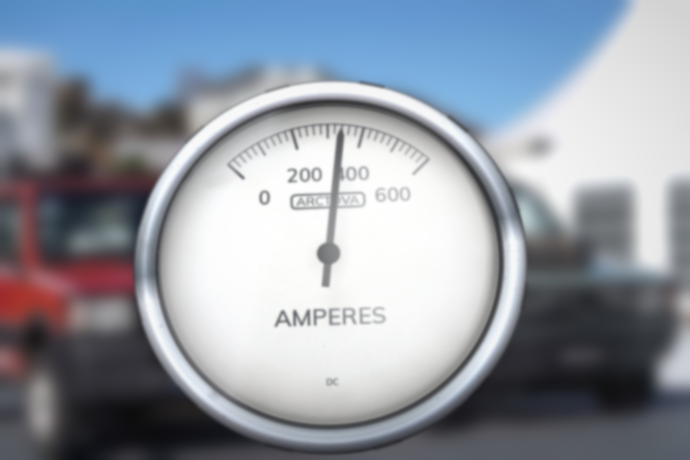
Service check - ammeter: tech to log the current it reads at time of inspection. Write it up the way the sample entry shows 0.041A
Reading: 340A
